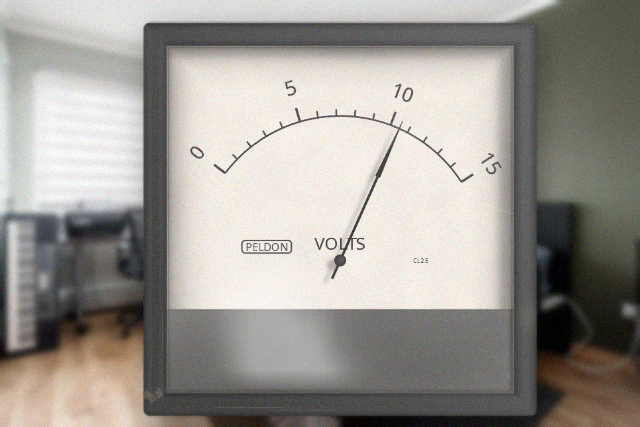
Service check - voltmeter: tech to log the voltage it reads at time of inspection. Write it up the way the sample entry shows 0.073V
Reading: 10.5V
